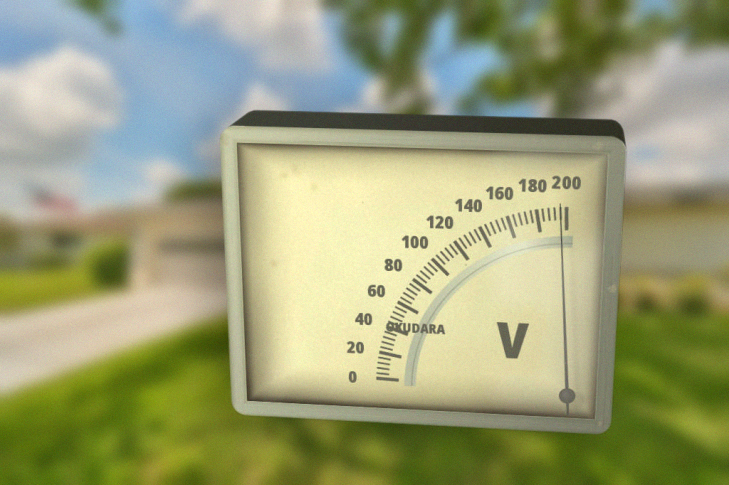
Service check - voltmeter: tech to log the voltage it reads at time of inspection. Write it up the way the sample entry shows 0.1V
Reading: 196V
